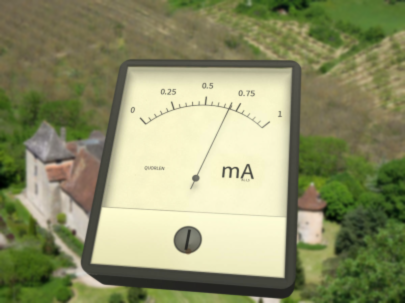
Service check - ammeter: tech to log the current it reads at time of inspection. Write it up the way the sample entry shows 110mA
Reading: 0.7mA
